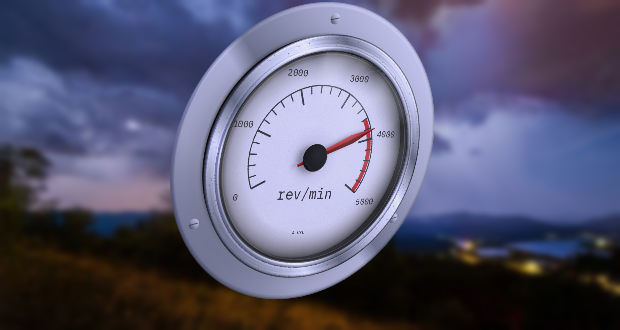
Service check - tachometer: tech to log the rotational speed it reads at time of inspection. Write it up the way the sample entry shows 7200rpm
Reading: 3800rpm
